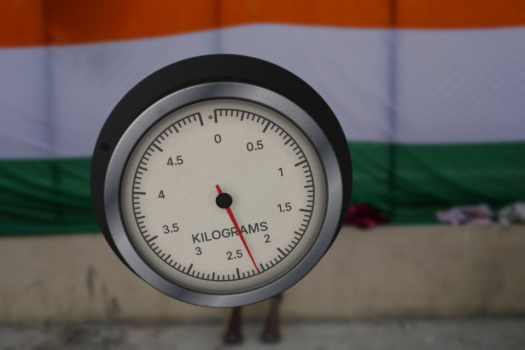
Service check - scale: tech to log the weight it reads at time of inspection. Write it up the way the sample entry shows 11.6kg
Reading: 2.3kg
